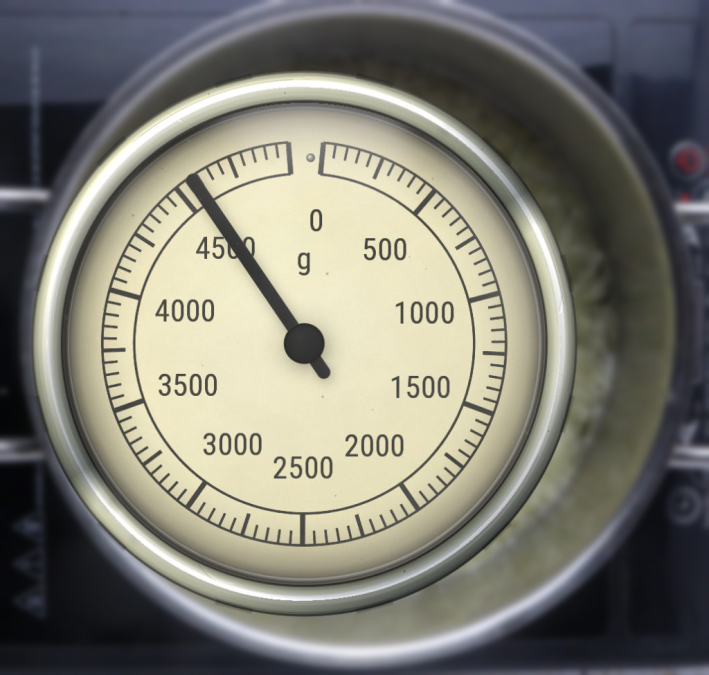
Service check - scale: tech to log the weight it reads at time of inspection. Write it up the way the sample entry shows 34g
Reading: 4575g
